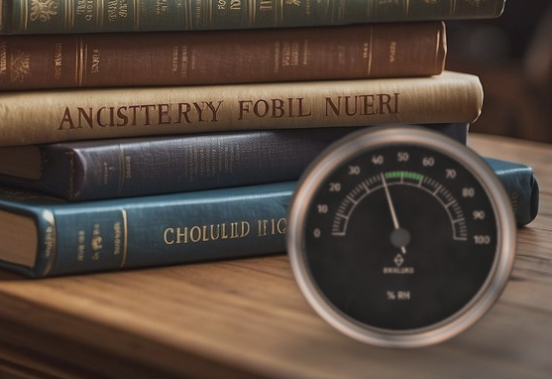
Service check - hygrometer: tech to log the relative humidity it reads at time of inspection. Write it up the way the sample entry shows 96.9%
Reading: 40%
